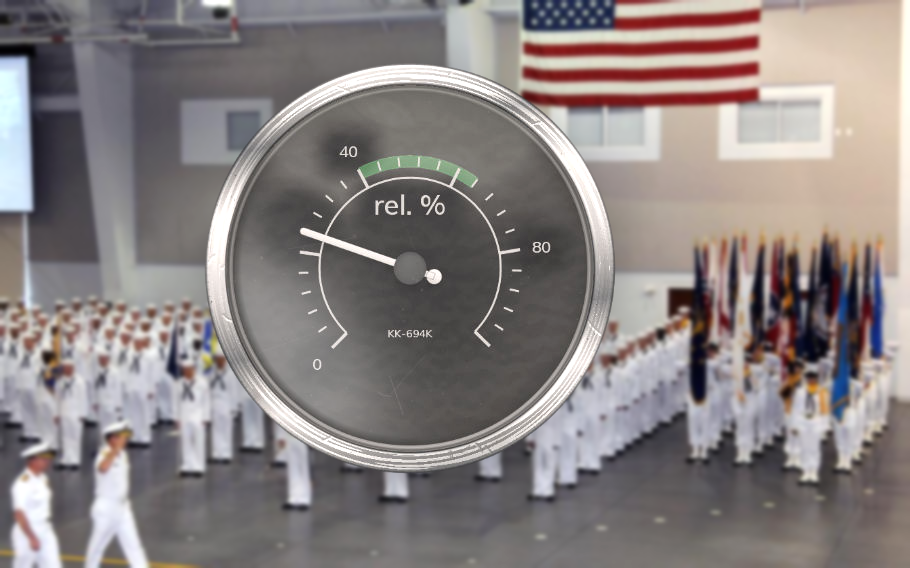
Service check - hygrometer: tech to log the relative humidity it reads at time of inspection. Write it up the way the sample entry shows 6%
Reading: 24%
